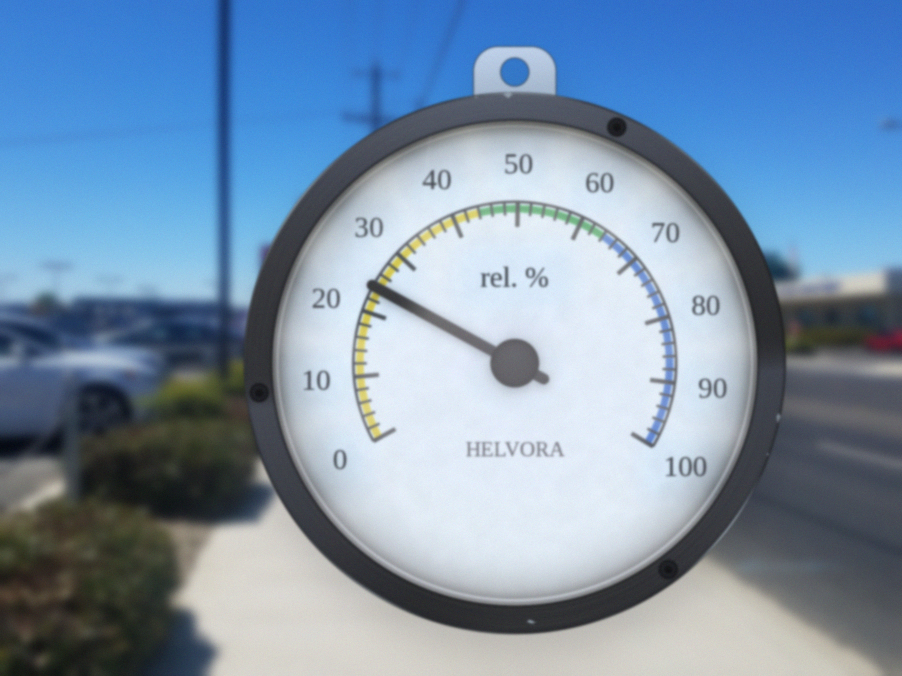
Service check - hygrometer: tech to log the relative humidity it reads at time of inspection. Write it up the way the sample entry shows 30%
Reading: 24%
